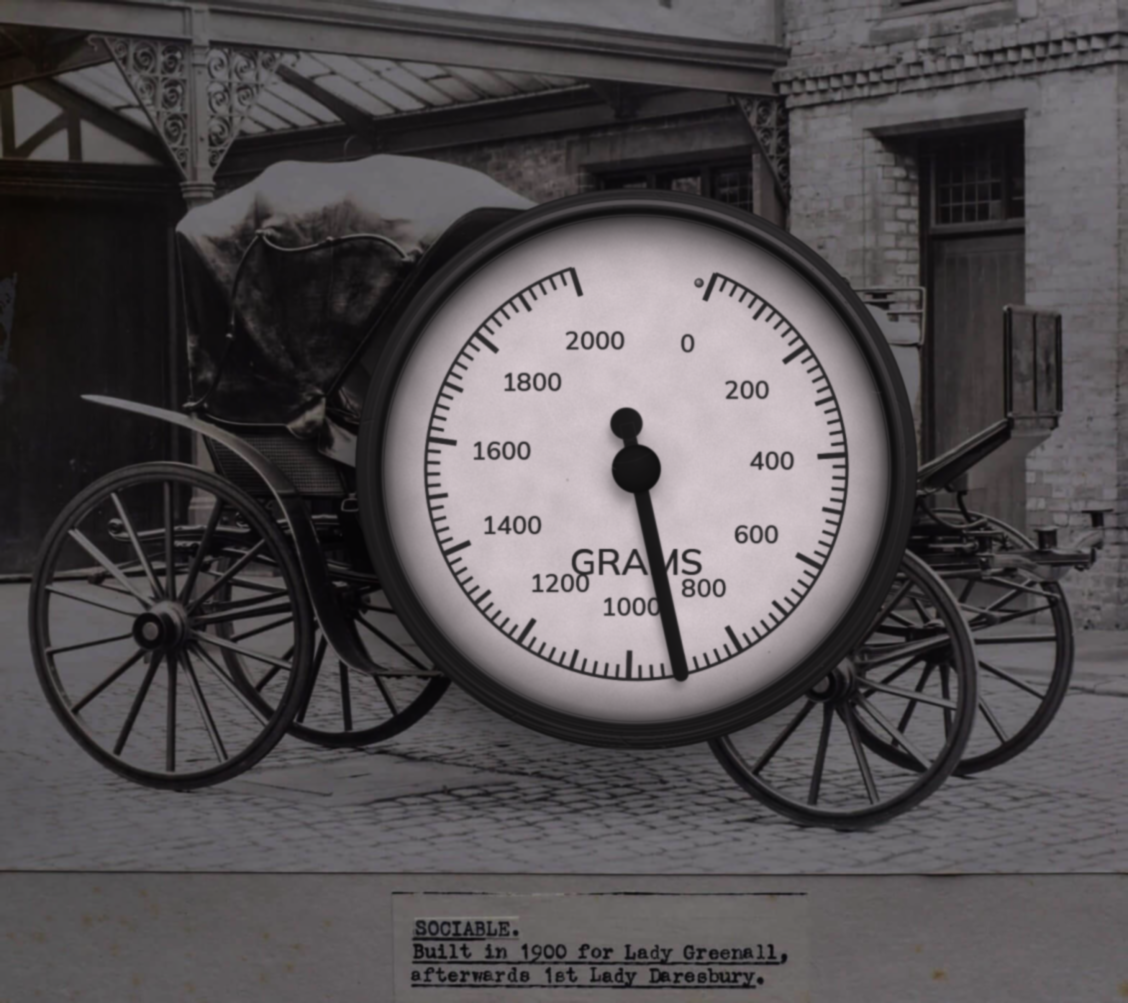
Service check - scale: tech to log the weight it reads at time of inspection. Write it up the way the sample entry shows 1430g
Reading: 910g
